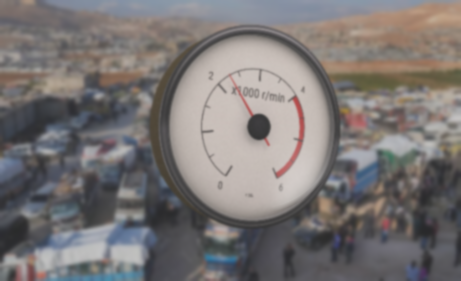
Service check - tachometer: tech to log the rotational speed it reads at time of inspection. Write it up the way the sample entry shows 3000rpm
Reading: 2250rpm
